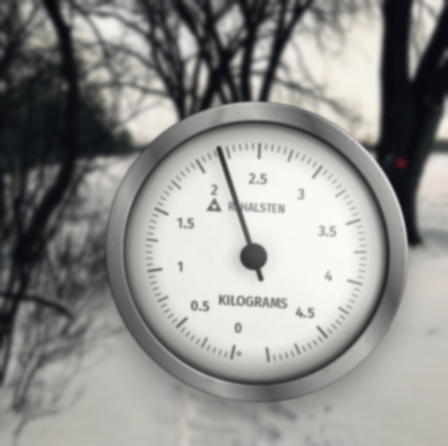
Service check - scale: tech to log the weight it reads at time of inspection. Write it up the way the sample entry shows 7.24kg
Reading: 2.2kg
